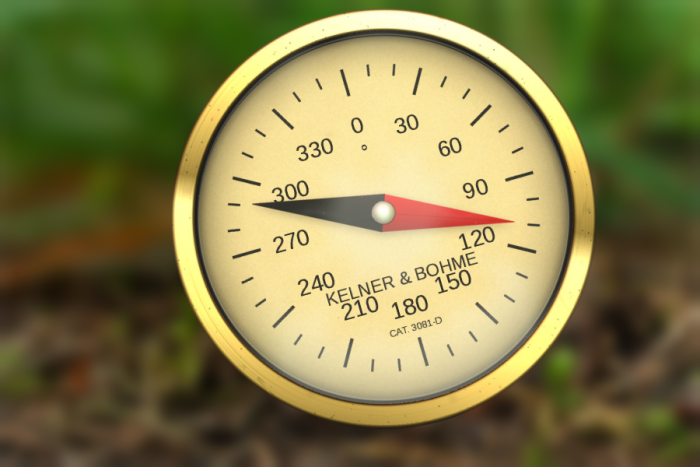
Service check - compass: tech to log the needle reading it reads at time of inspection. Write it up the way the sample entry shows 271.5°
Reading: 110°
